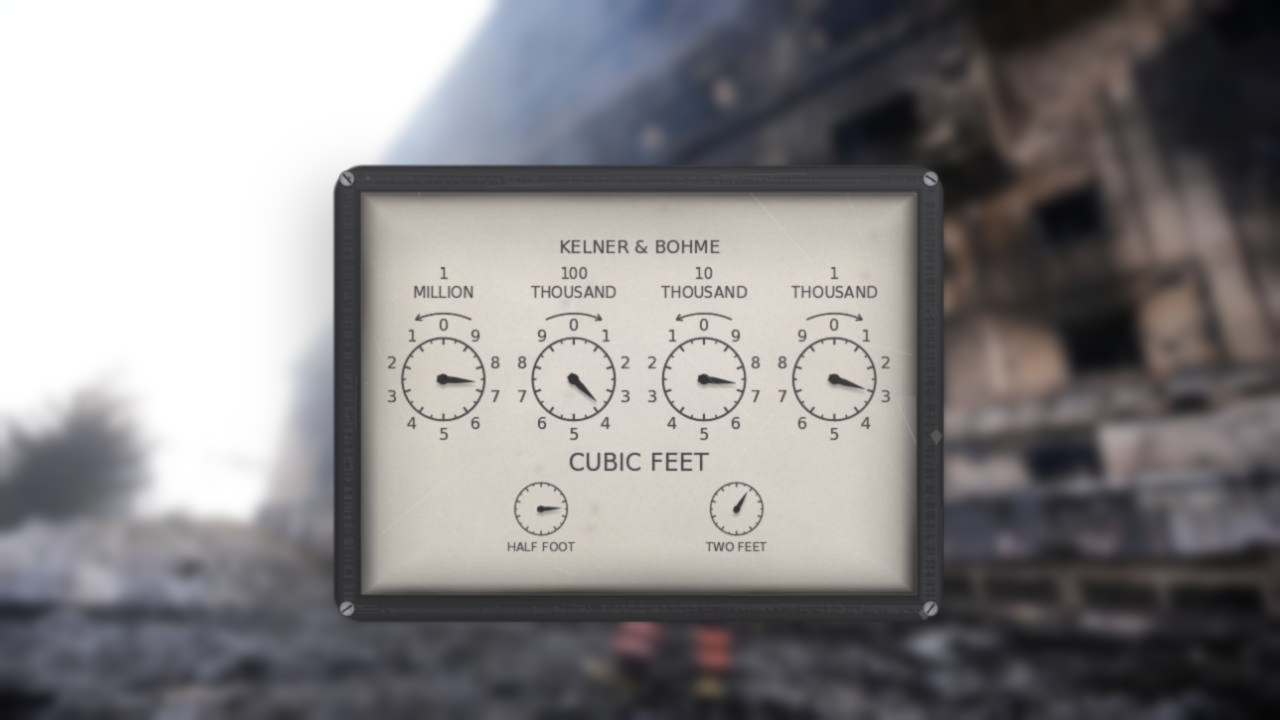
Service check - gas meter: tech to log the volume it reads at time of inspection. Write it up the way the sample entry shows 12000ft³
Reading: 737300ft³
